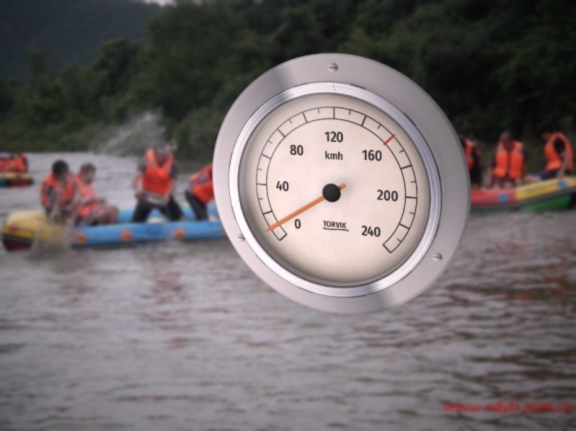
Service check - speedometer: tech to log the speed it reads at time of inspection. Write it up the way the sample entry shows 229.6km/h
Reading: 10km/h
